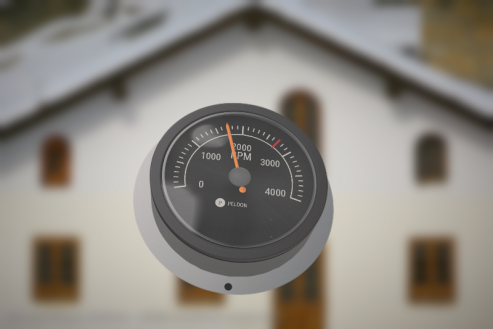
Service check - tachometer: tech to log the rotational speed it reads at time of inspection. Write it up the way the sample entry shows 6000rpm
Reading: 1700rpm
